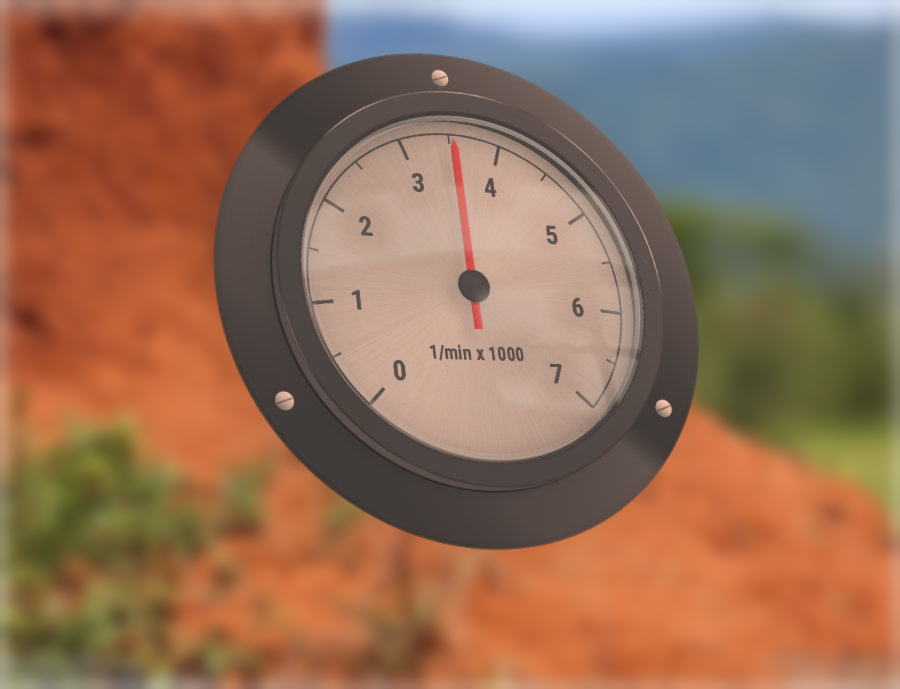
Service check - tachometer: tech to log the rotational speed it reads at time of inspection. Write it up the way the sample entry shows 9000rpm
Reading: 3500rpm
